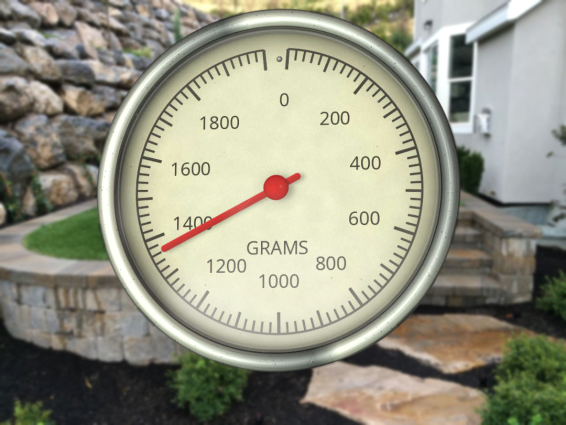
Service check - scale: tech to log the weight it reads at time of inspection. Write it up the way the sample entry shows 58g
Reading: 1360g
